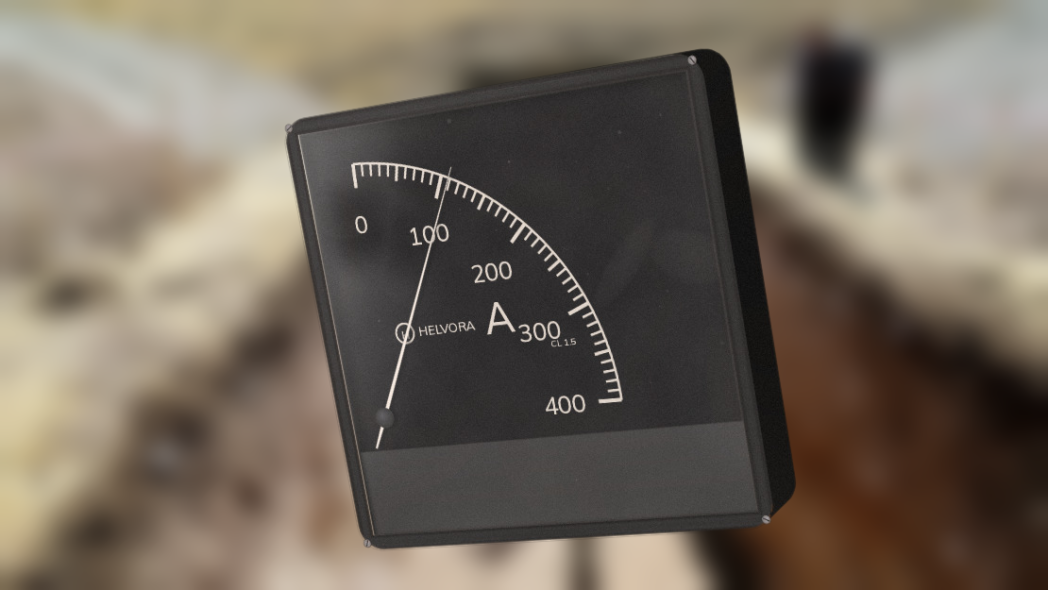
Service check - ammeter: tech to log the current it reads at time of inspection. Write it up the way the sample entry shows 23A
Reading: 110A
